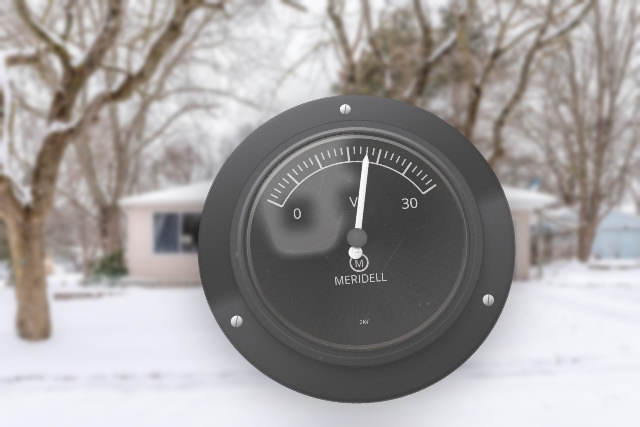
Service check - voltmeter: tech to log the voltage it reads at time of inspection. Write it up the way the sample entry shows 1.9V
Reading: 18V
